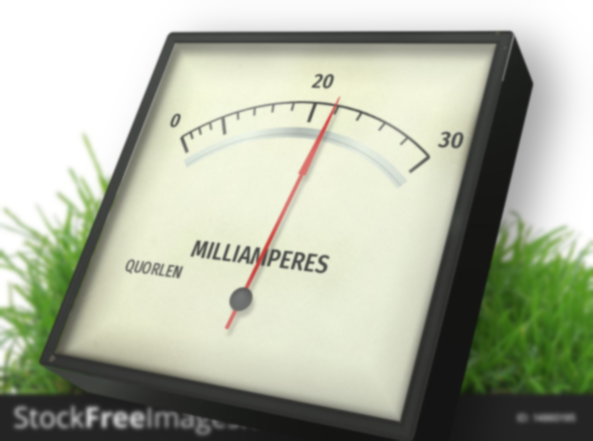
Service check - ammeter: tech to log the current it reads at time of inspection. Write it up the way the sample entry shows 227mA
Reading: 22mA
